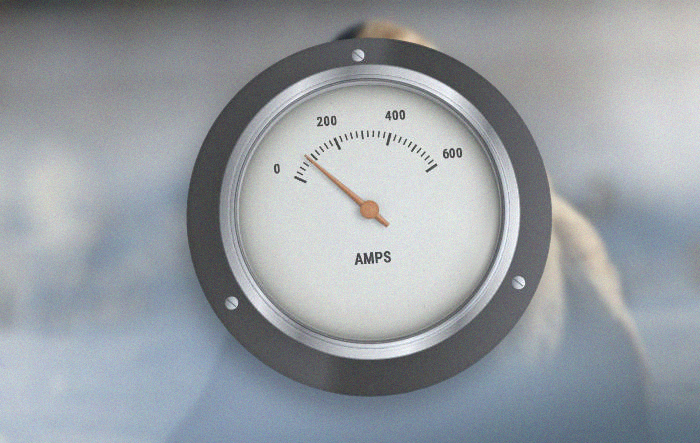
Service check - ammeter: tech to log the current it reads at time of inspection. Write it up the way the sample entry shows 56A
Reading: 80A
